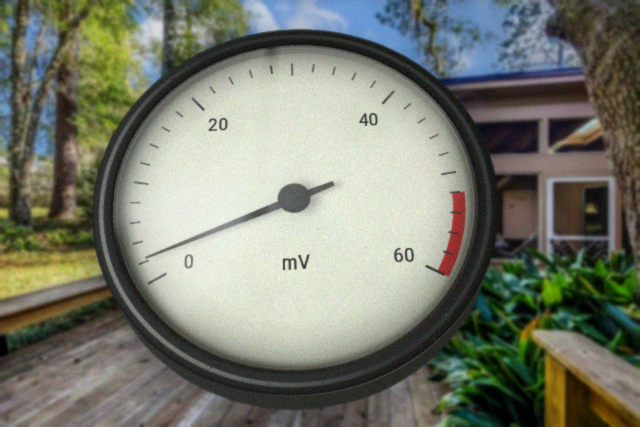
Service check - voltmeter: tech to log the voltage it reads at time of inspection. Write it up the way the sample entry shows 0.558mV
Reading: 2mV
